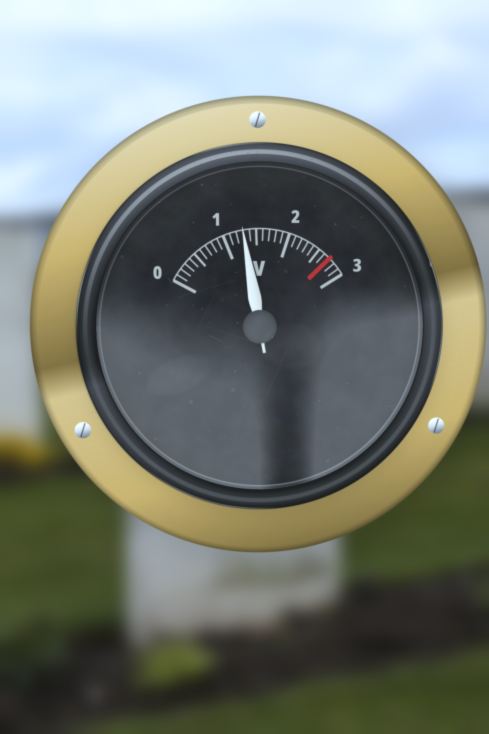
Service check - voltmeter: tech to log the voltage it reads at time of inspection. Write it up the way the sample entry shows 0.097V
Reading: 1.3V
